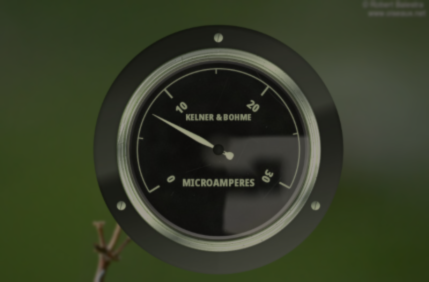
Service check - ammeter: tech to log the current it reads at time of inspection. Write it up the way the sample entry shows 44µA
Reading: 7.5µA
